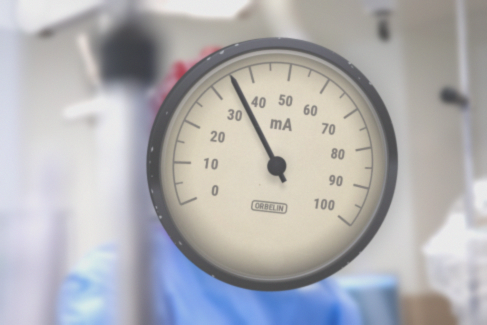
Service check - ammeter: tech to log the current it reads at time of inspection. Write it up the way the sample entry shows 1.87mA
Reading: 35mA
